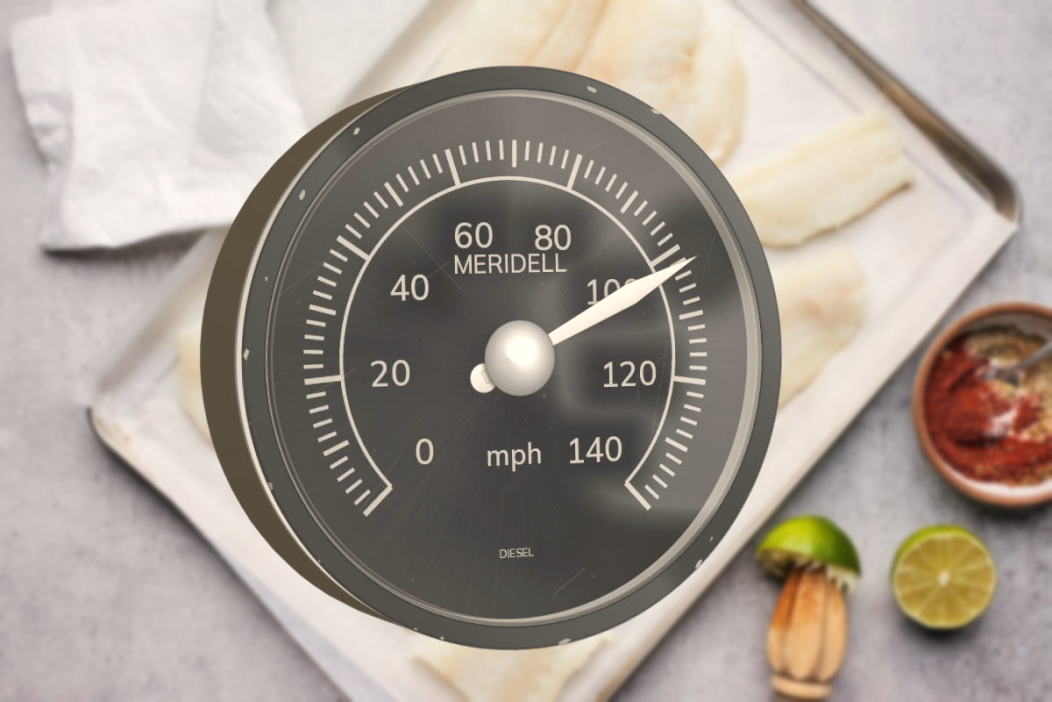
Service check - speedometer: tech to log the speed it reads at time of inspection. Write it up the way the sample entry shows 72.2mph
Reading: 102mph
